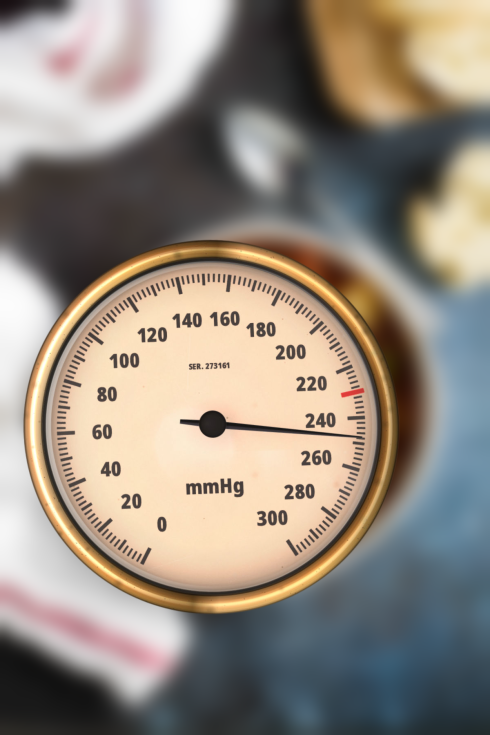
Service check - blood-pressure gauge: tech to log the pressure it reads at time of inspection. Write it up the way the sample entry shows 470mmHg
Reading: 248mmHg
